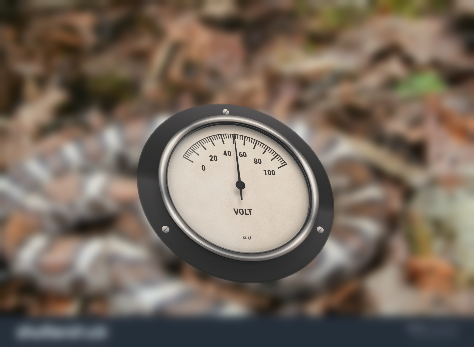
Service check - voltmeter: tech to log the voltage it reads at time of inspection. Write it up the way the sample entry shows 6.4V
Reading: 50V
